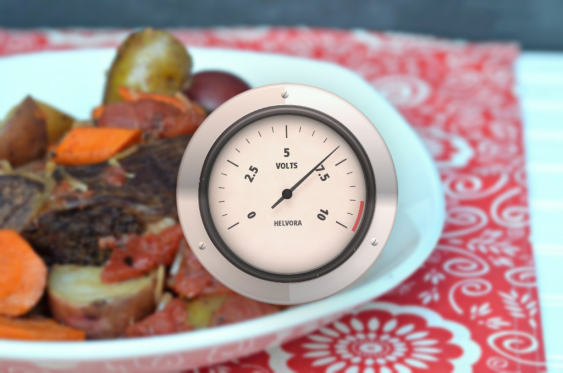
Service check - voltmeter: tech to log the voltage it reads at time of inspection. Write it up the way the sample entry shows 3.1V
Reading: 7V
